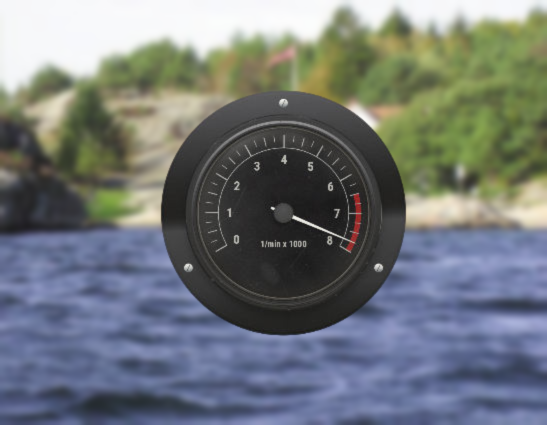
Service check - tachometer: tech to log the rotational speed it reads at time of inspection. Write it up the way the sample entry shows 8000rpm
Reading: 7750rpm
